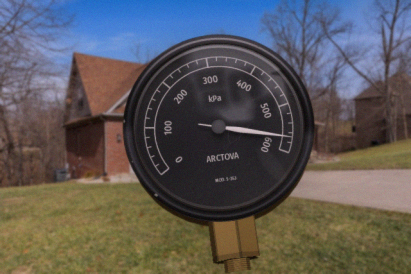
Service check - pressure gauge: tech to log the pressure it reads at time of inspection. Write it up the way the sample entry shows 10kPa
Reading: 570kPa
